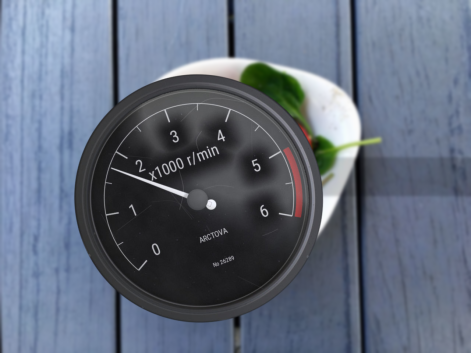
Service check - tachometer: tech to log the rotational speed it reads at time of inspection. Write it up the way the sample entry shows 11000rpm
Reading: 1750rpm
